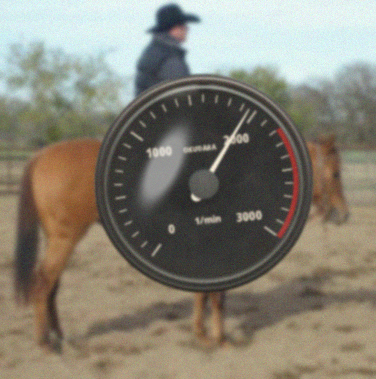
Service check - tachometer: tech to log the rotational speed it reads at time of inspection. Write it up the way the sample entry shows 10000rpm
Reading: 1950rpm
